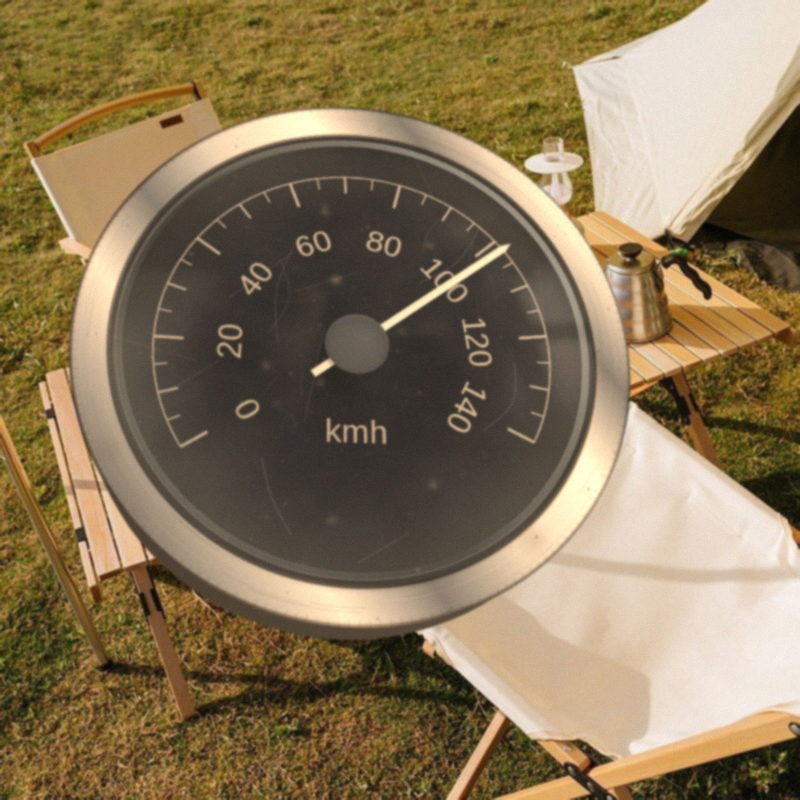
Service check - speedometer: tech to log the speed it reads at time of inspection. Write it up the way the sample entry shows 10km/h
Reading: 102.5km/h
